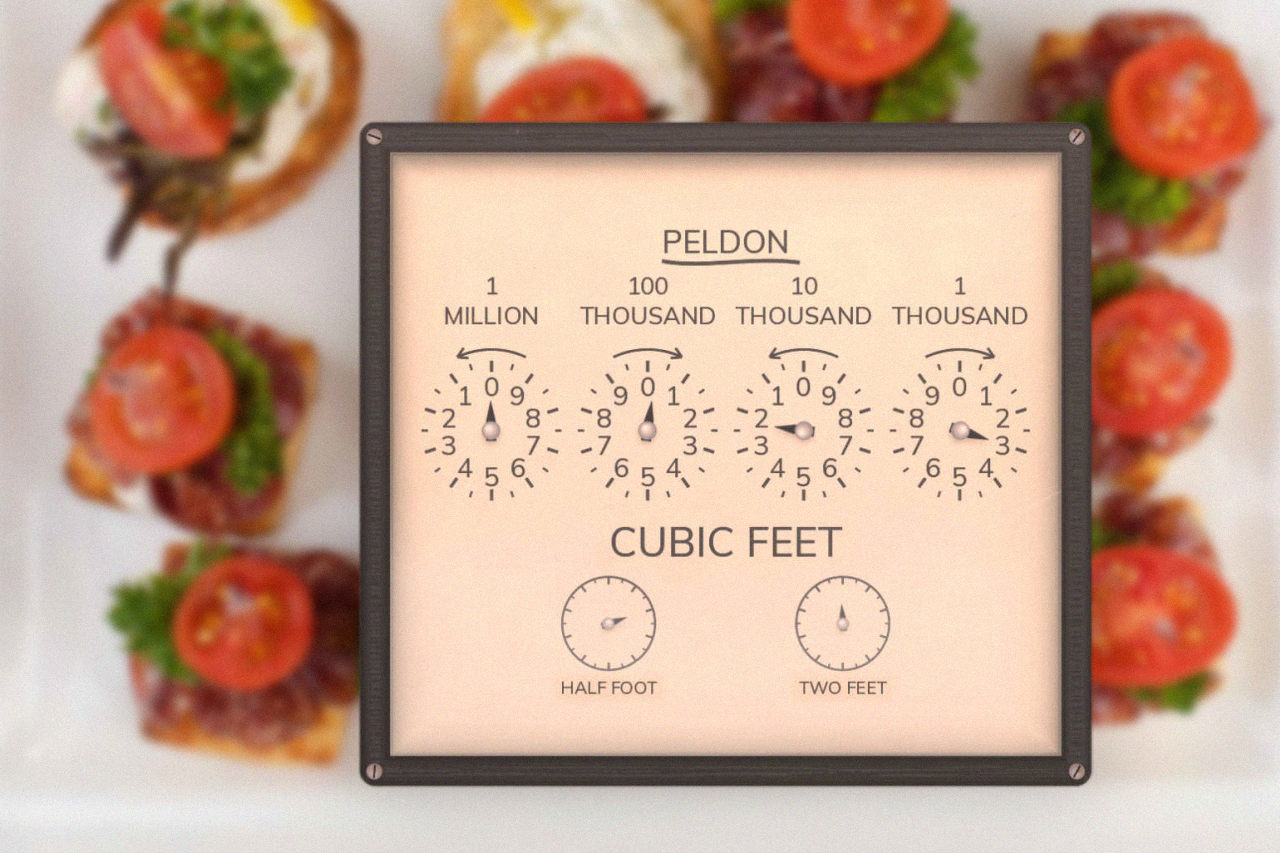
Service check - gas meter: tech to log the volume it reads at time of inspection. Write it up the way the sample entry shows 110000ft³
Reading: 2300ft³
